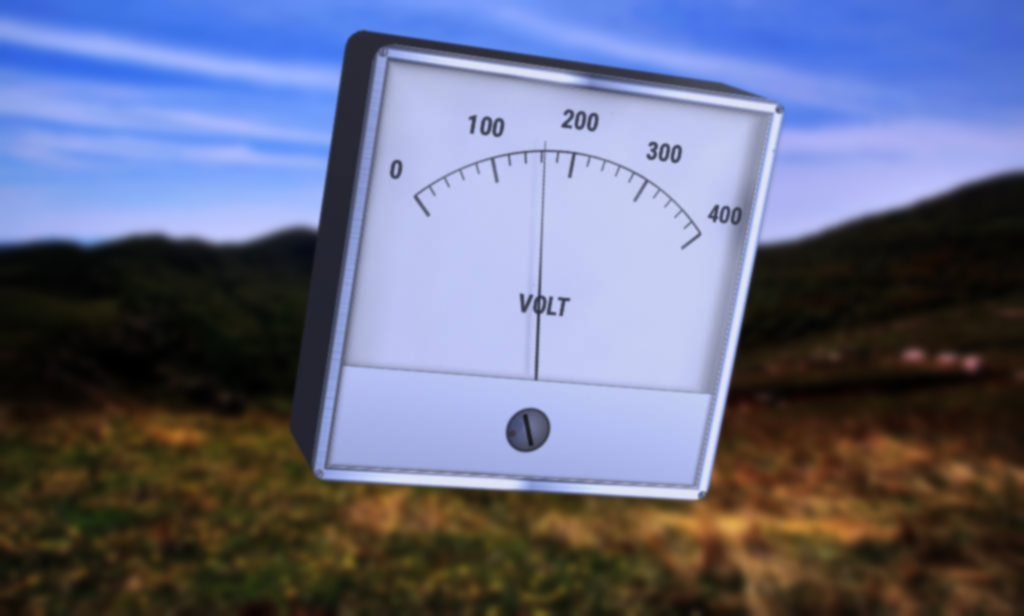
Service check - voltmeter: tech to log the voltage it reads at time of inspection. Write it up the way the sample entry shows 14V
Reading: 160V
